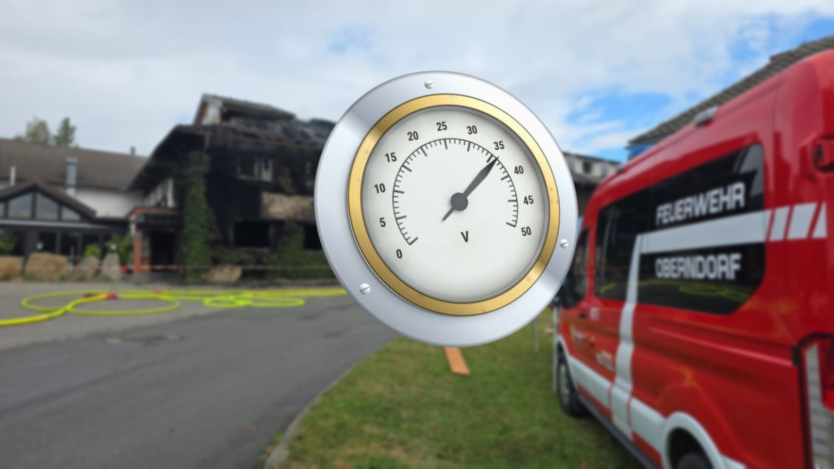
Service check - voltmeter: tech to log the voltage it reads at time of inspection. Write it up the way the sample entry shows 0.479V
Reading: 36V
